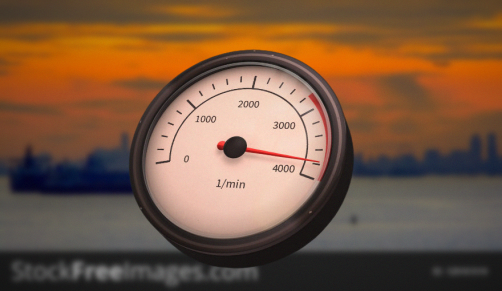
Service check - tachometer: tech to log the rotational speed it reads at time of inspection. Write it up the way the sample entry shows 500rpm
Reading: 3800rpm
